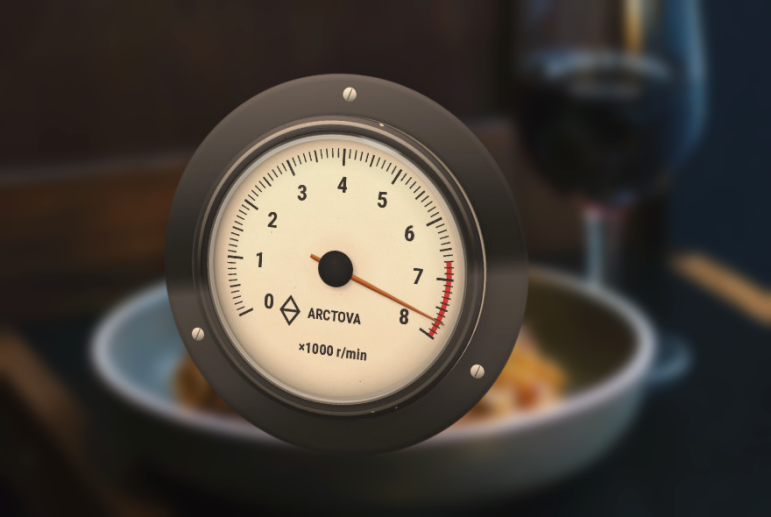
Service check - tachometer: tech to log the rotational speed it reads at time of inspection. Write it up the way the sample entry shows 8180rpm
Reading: 7700rpm
